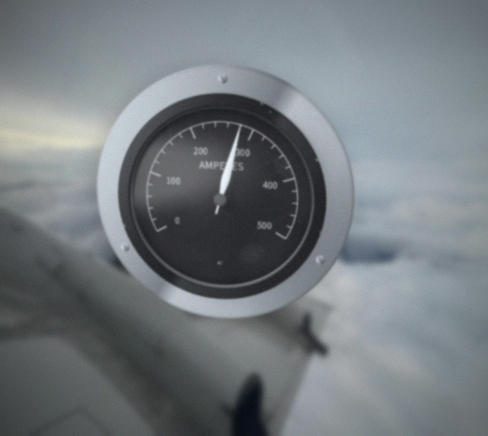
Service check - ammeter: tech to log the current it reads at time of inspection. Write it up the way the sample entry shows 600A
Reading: 280A
